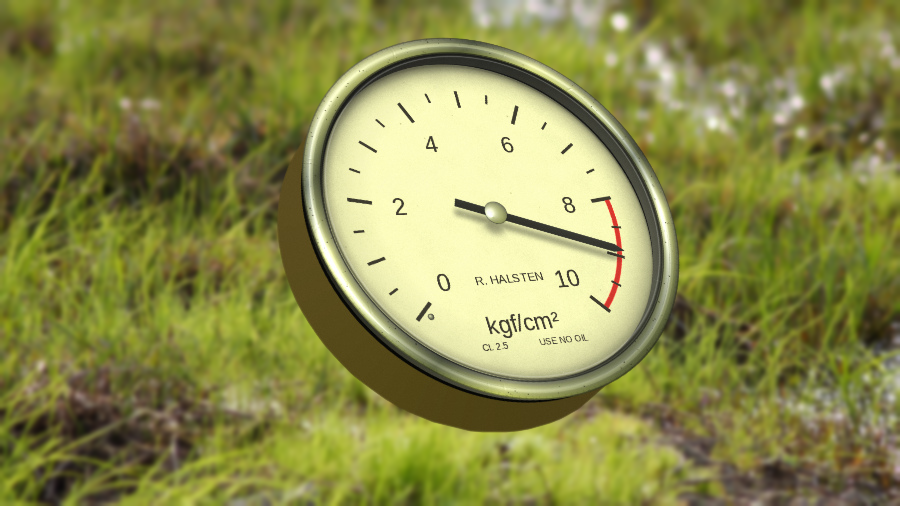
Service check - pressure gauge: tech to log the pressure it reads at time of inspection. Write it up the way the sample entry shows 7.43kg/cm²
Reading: 9kg/cm²
